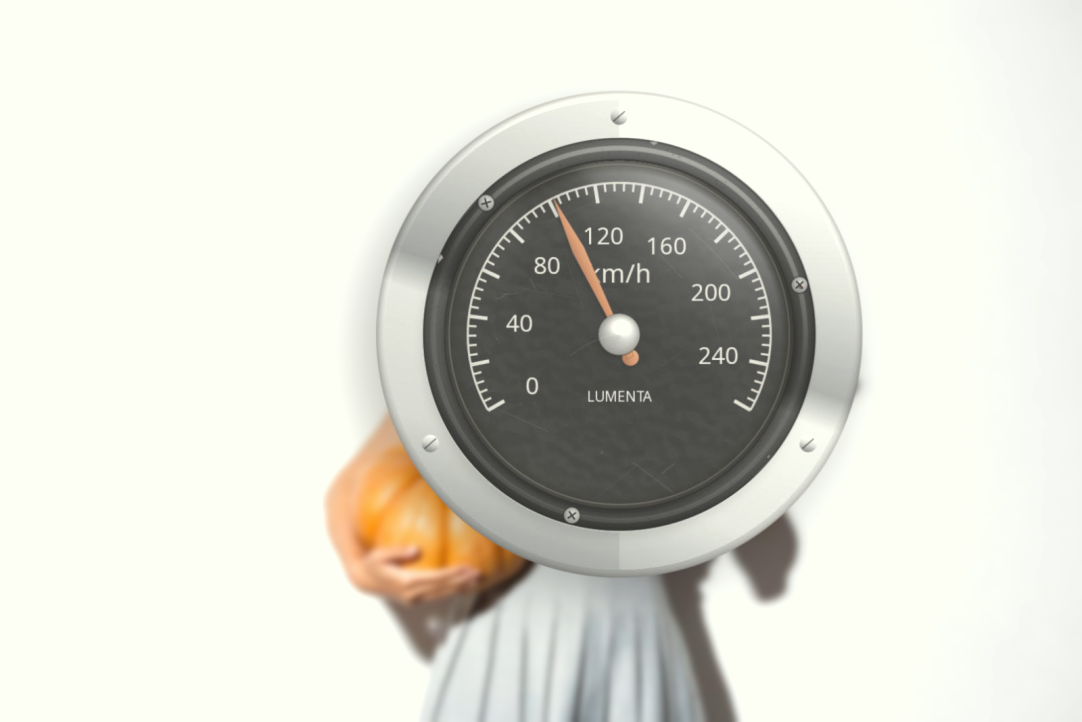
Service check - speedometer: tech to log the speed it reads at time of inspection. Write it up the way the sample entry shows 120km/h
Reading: 102km/h
